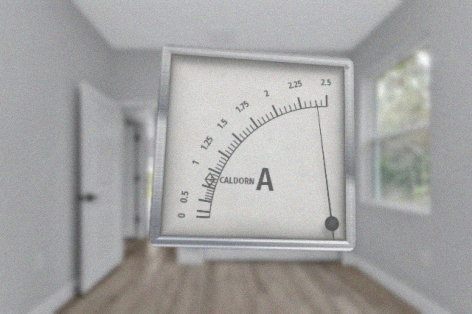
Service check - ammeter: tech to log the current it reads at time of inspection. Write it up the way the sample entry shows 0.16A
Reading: 2.4A
